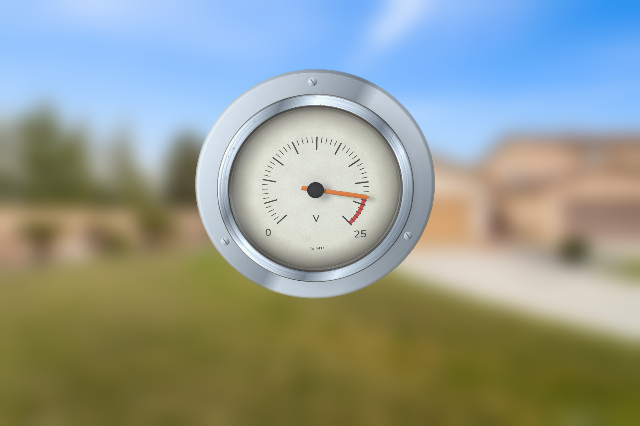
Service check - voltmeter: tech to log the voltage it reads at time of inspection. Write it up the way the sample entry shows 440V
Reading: 21.5V
